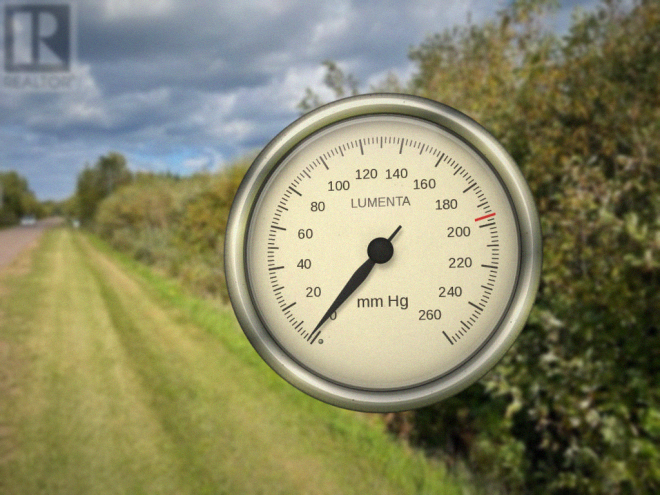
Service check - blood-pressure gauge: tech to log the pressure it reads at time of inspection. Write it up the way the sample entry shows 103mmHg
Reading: 2mmHg
